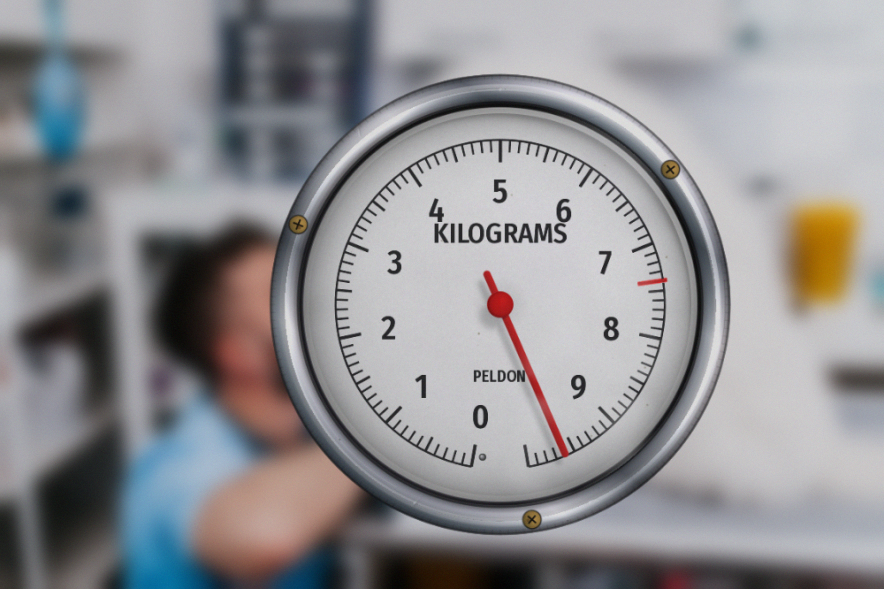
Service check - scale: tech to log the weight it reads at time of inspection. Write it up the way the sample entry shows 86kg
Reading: 9.6kg
